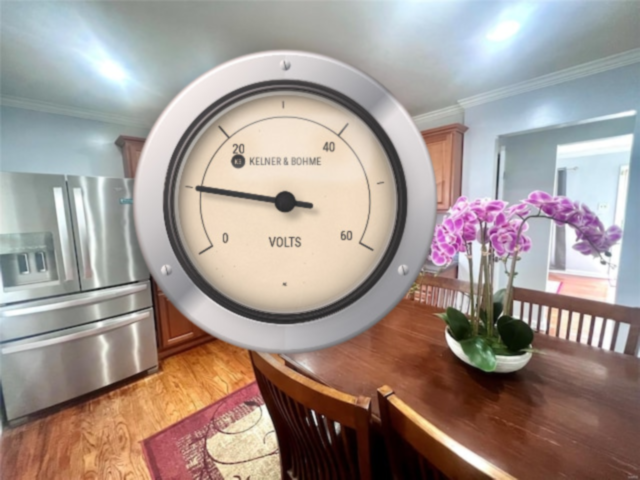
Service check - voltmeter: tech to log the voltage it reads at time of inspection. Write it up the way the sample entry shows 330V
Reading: 10V
